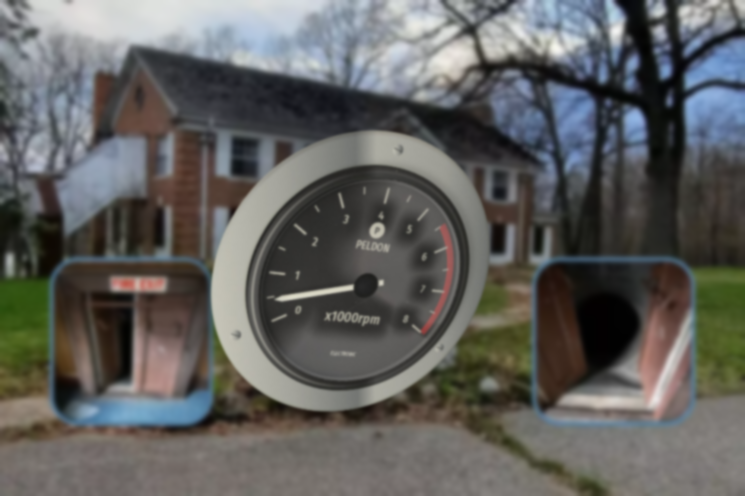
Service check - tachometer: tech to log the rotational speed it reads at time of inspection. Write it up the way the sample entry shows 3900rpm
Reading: 500rpm
